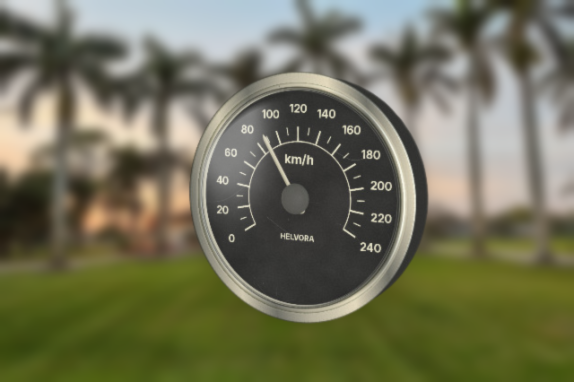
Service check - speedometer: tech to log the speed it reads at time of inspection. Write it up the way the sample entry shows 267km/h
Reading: 90km/h
